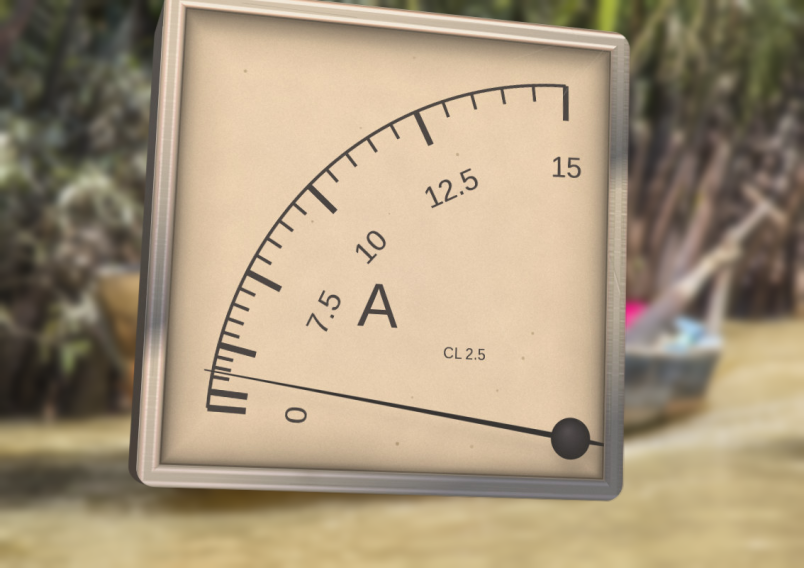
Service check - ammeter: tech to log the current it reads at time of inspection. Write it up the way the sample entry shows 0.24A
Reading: 3.75A
